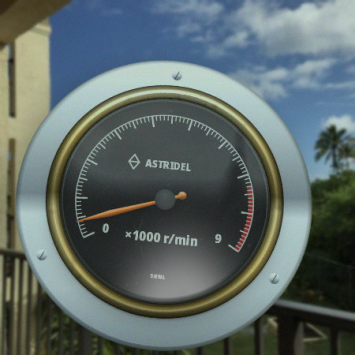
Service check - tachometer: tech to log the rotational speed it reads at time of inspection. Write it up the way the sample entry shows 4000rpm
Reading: 400rpm
